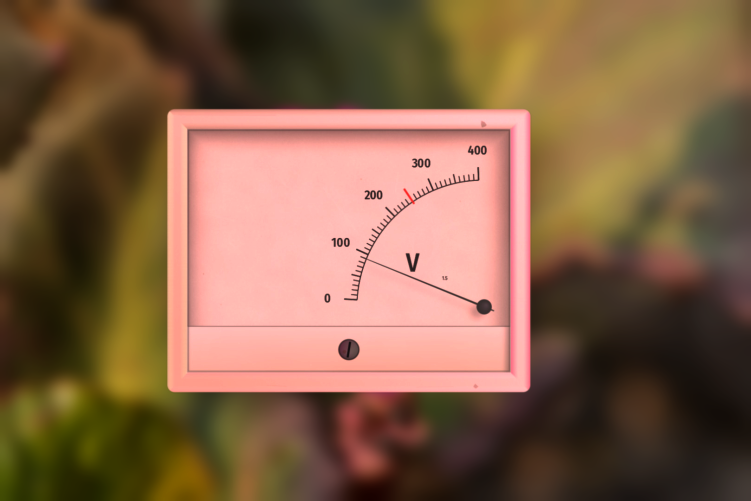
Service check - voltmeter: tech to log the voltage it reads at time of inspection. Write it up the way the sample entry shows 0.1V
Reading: 90V
